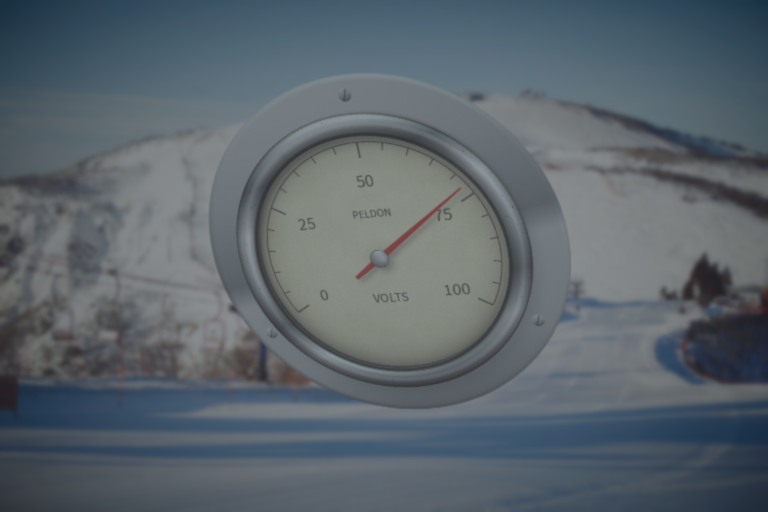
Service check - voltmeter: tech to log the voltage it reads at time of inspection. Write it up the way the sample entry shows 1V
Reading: 72.5V
